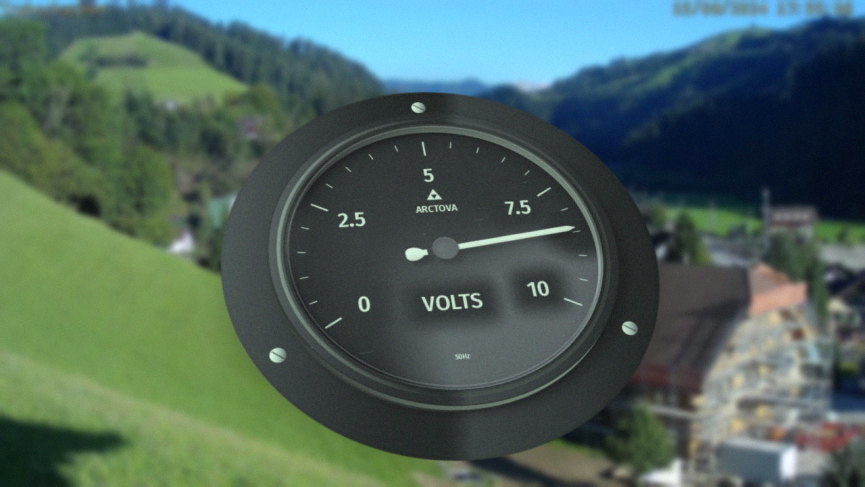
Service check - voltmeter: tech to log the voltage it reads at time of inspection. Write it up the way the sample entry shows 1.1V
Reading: 8.5V
